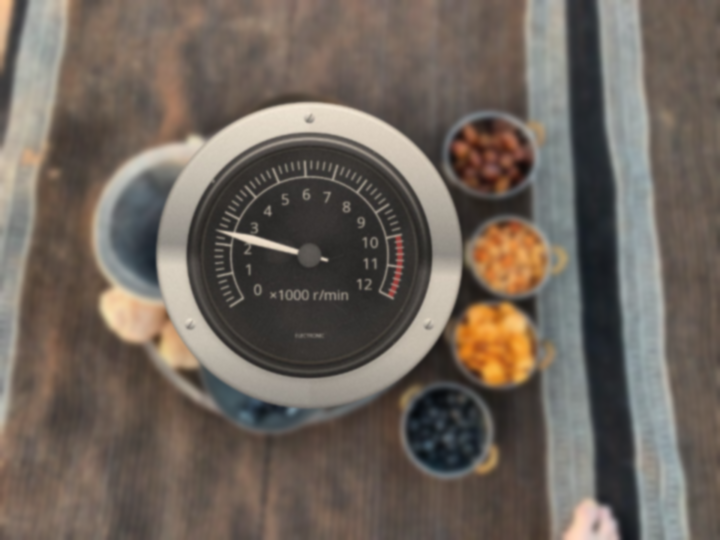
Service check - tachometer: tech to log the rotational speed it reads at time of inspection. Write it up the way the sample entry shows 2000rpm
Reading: 2400rpm
